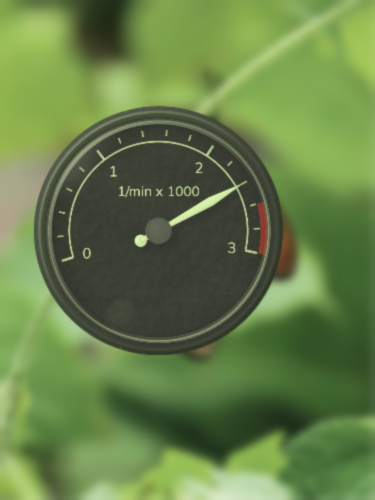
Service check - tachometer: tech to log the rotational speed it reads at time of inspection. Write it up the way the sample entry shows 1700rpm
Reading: 2400rpm
